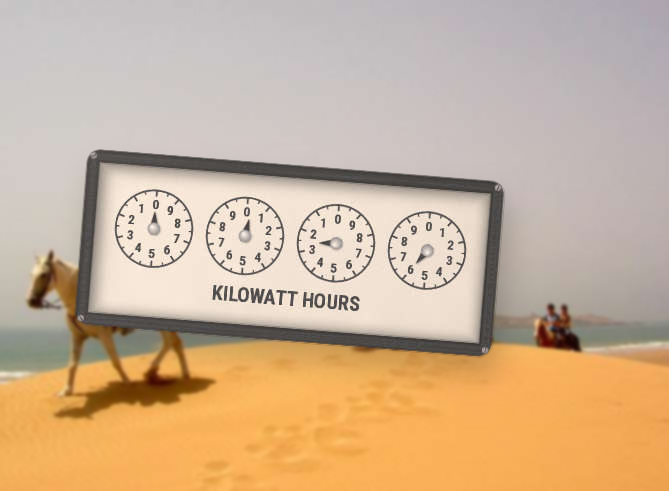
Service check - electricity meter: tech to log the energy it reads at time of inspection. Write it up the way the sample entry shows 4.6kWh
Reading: 26kWh
